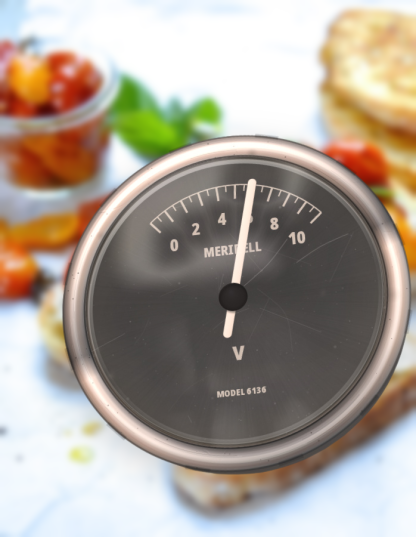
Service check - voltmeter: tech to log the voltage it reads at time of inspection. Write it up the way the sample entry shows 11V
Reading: 6V
